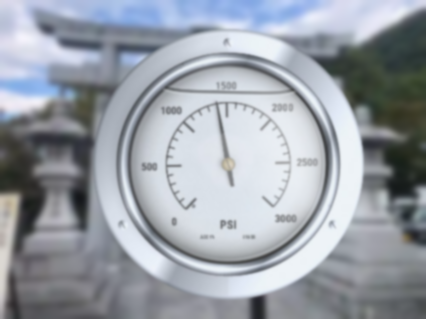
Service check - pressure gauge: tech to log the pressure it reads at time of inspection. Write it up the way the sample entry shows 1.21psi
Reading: 1400psi
